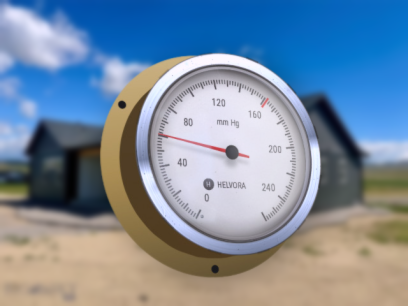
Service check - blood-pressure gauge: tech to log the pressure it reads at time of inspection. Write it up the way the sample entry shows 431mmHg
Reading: 60mmHg
